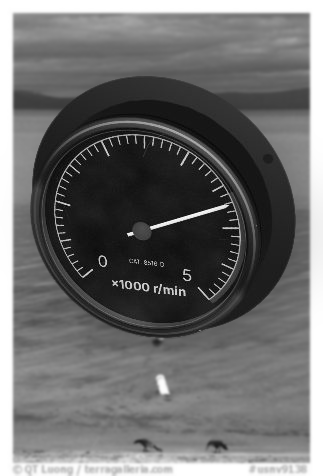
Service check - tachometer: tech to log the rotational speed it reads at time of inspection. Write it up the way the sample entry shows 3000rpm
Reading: 3700rpm
